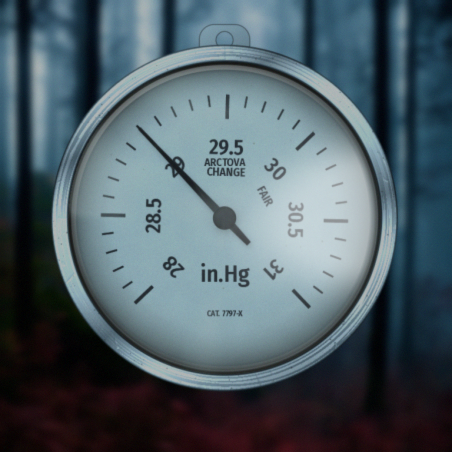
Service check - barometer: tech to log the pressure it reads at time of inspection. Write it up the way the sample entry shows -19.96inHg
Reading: 29inHg
